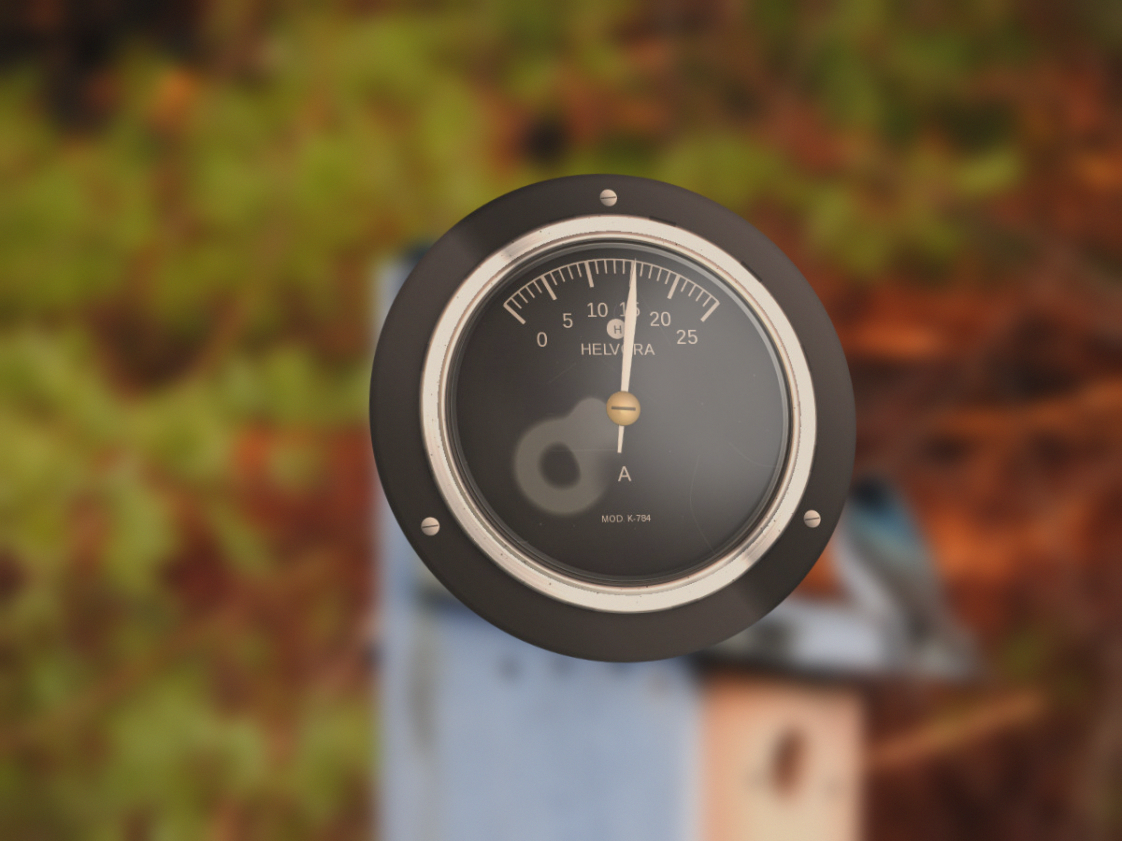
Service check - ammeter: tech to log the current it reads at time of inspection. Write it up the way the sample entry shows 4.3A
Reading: 15A
